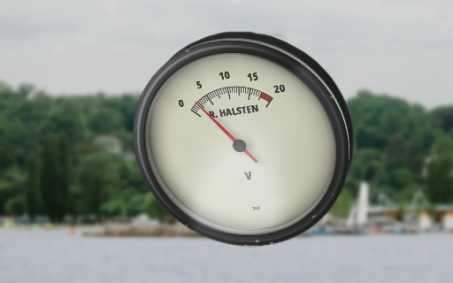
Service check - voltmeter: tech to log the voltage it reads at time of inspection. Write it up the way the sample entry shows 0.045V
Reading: 2.5V
